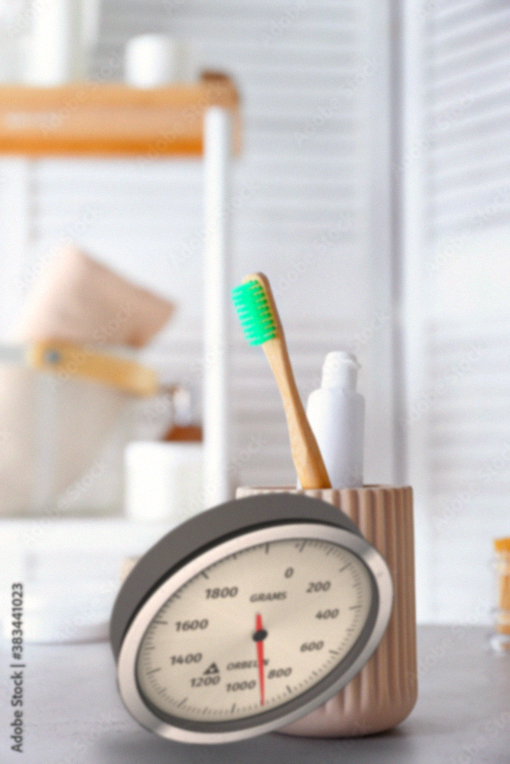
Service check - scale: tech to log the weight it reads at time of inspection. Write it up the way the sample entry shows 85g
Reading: 900g
